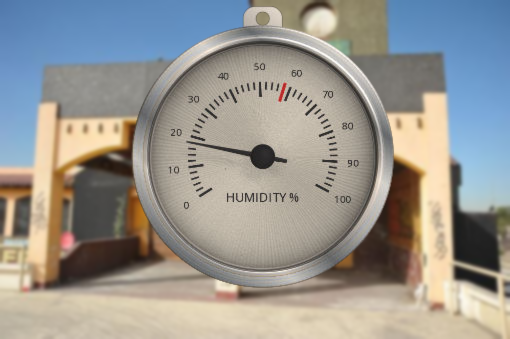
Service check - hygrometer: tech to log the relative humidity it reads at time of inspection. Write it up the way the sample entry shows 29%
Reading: 18%
